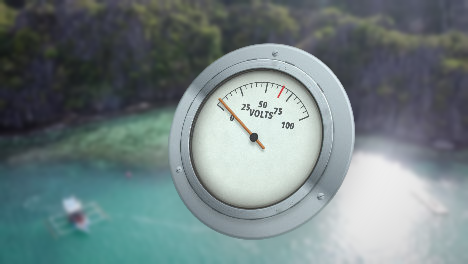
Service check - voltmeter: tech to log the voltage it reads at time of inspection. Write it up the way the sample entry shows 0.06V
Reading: 5V
